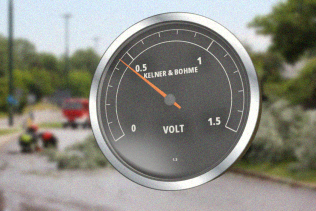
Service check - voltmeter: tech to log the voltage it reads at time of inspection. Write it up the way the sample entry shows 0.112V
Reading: 0.45V
